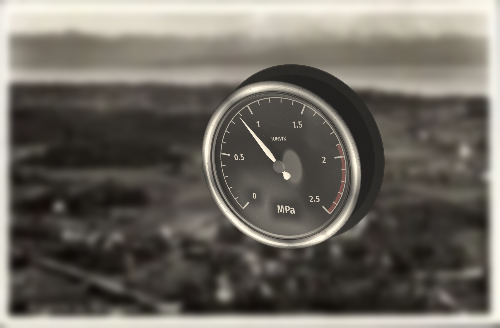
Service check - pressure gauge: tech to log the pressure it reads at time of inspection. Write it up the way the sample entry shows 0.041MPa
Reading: 0.9MPa
